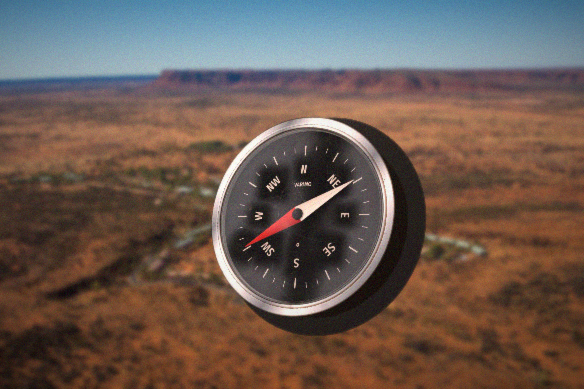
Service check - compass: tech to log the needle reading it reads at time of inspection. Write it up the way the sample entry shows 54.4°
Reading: 240°
